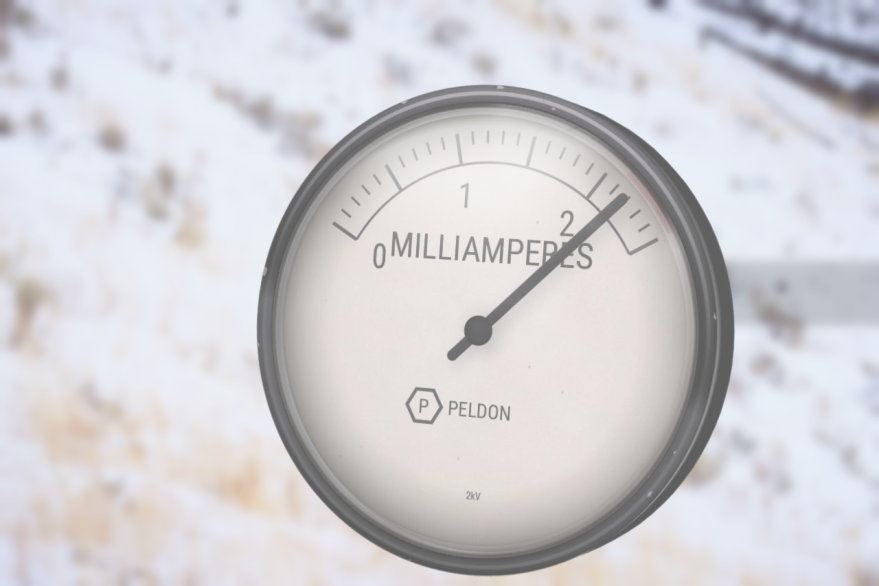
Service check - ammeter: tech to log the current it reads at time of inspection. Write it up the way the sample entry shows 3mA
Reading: 2.2mA
